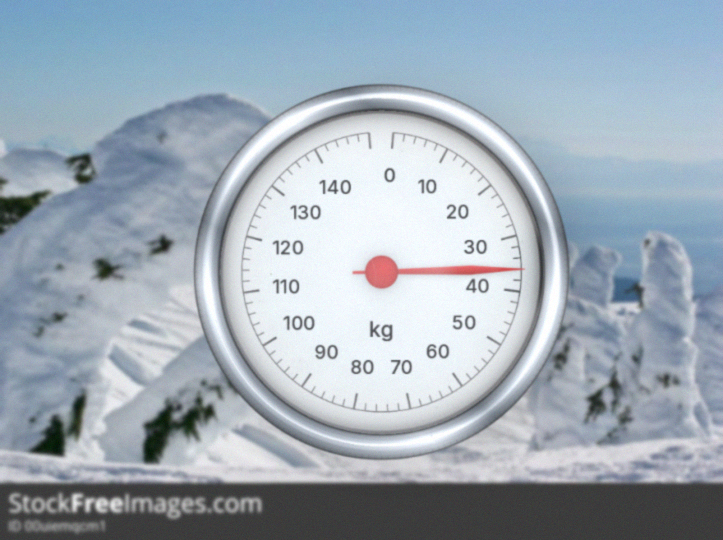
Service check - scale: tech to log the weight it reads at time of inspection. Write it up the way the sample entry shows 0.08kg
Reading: 36kg
